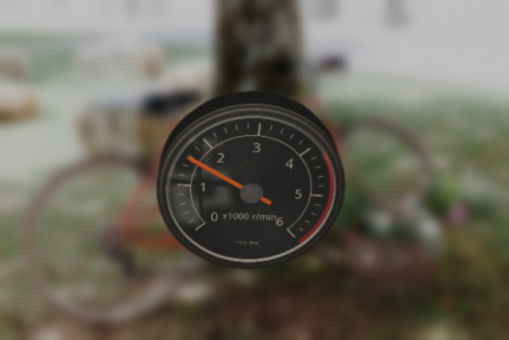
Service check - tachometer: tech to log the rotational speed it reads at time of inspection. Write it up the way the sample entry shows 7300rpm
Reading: 1600rpm
